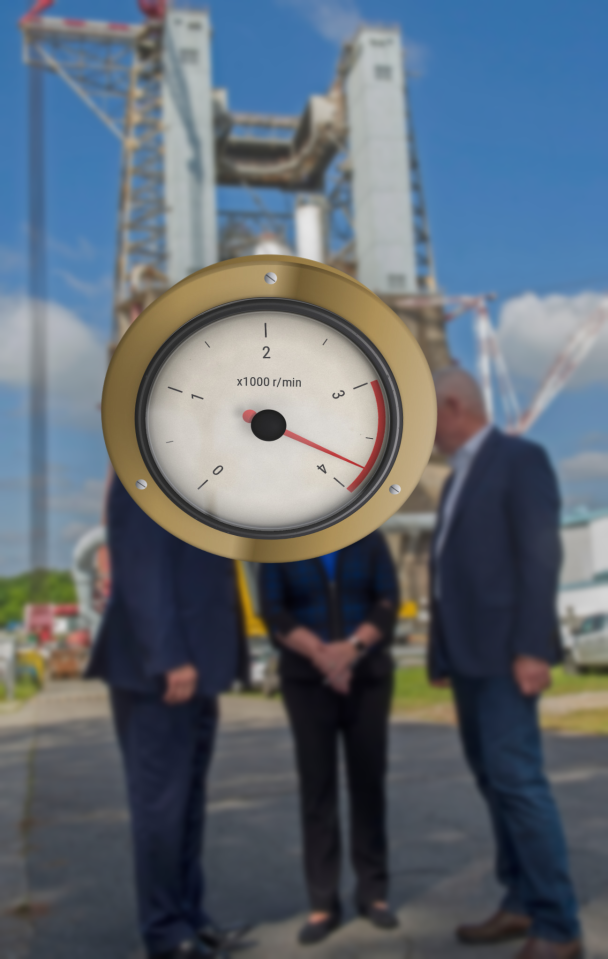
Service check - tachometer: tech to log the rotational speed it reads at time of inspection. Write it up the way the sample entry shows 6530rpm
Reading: 3750rpm
